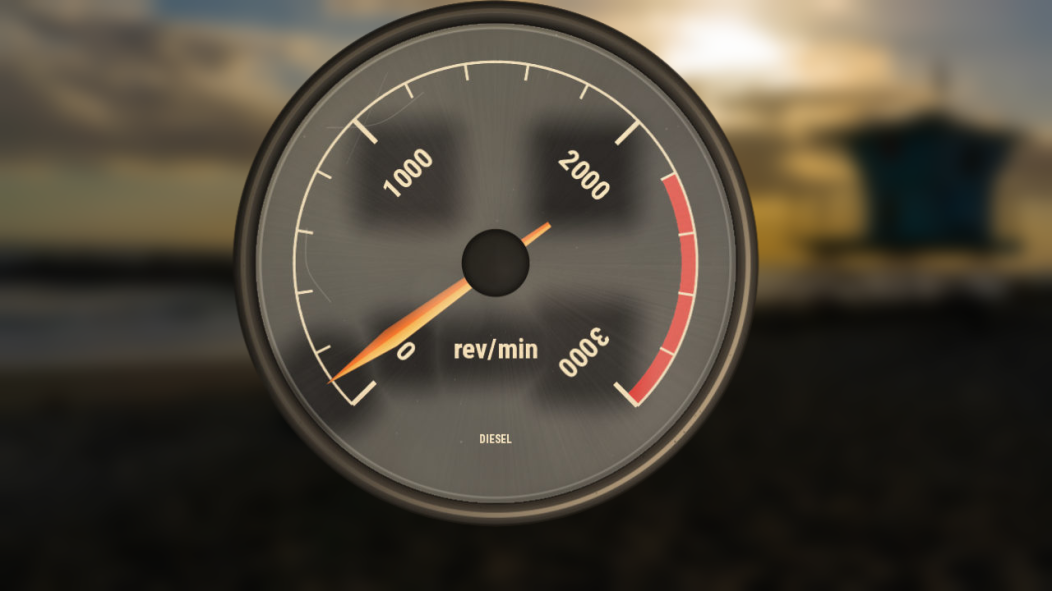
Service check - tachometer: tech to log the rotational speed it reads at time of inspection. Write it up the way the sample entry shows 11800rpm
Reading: 100rpm
